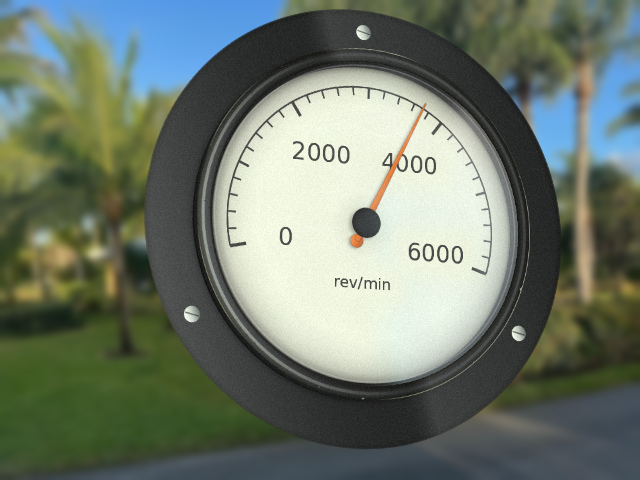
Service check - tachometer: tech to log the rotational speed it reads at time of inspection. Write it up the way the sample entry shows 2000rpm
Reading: 3700rpm
